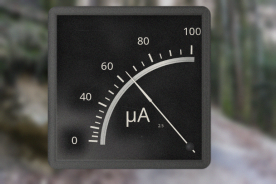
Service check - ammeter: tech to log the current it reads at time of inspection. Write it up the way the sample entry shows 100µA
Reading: 65µA
